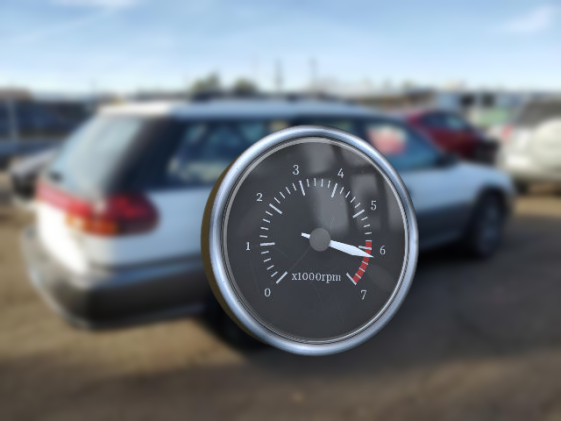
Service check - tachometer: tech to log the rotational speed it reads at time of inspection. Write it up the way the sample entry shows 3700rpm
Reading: 6200rpm
